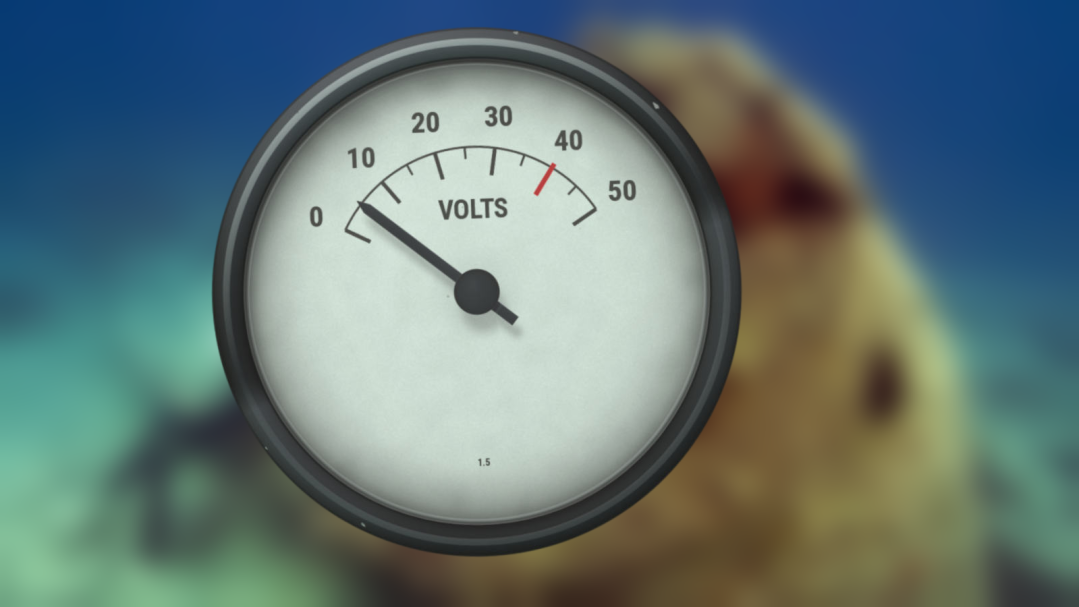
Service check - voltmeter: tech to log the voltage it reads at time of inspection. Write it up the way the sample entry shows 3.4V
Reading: 5V
